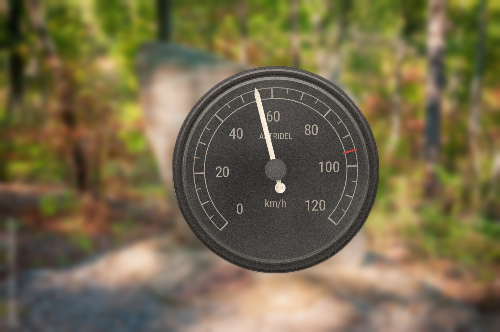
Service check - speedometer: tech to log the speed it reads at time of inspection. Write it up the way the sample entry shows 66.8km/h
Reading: 55km/h
